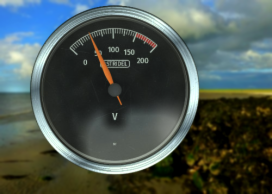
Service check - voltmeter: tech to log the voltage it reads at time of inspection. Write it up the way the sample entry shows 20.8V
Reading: 50V
